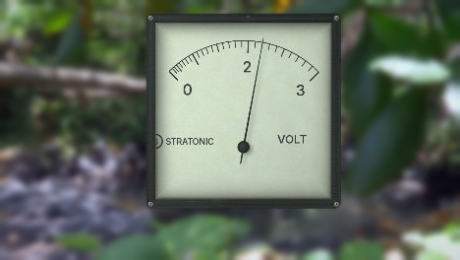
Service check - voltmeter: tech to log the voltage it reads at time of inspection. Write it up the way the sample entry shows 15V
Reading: 2.2V
